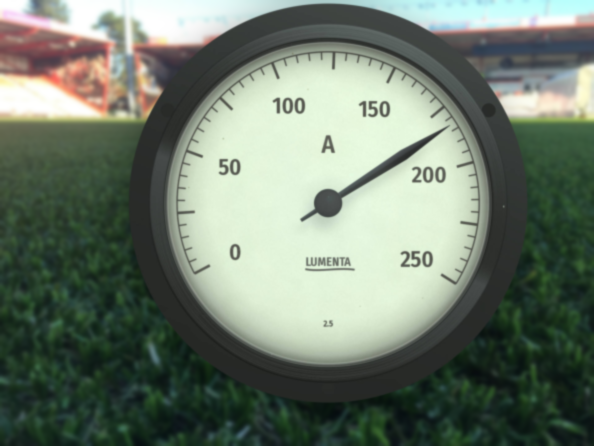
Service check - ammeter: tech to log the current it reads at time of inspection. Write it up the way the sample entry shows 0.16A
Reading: 182.5A
